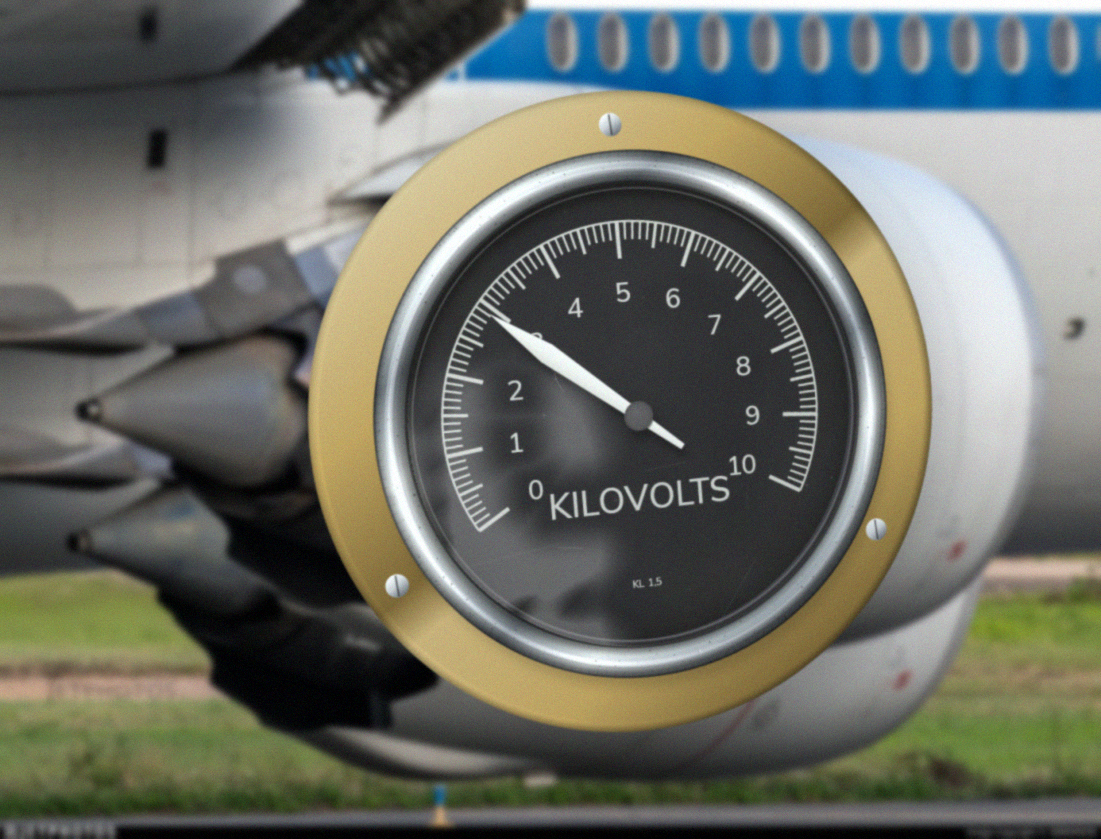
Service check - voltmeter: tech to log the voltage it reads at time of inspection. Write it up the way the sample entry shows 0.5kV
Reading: 2.9kV
